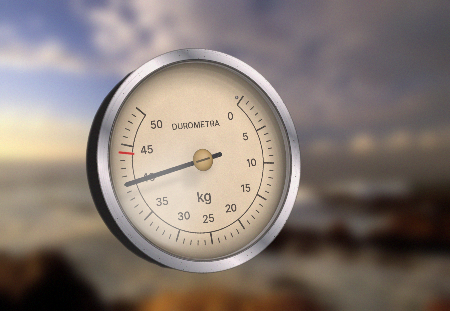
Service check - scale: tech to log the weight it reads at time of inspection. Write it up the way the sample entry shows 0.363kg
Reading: 40kg
